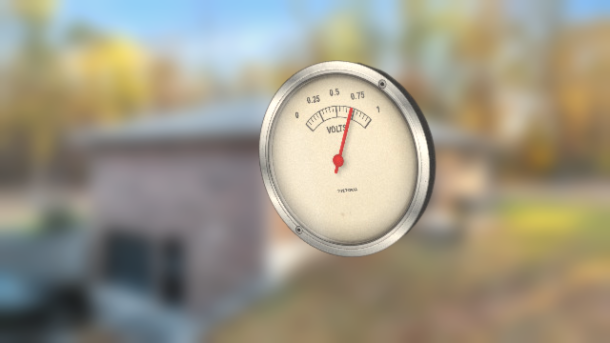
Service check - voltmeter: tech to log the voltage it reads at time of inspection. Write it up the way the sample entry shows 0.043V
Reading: 0.75V
